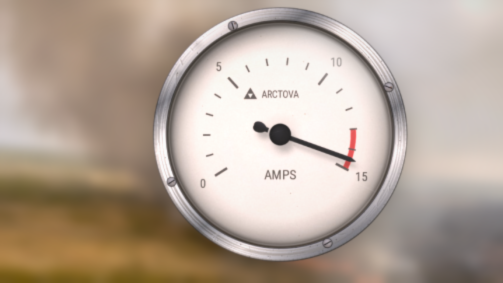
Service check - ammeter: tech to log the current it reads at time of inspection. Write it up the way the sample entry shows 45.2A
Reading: 14.5A
